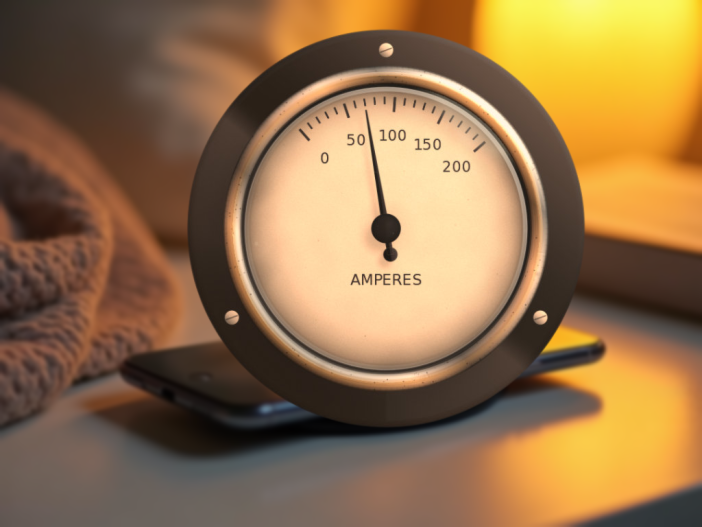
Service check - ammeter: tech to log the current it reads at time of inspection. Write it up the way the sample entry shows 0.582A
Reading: 70A
